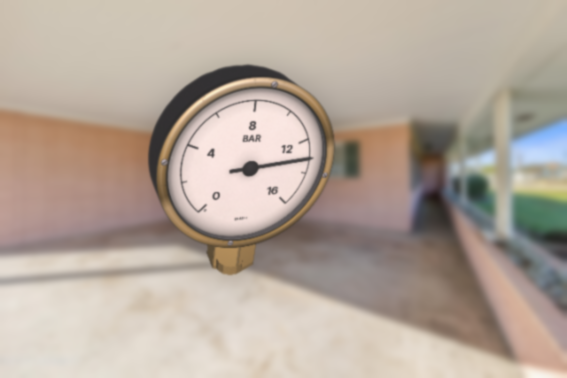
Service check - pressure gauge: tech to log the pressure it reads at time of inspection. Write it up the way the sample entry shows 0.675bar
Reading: 13bar
